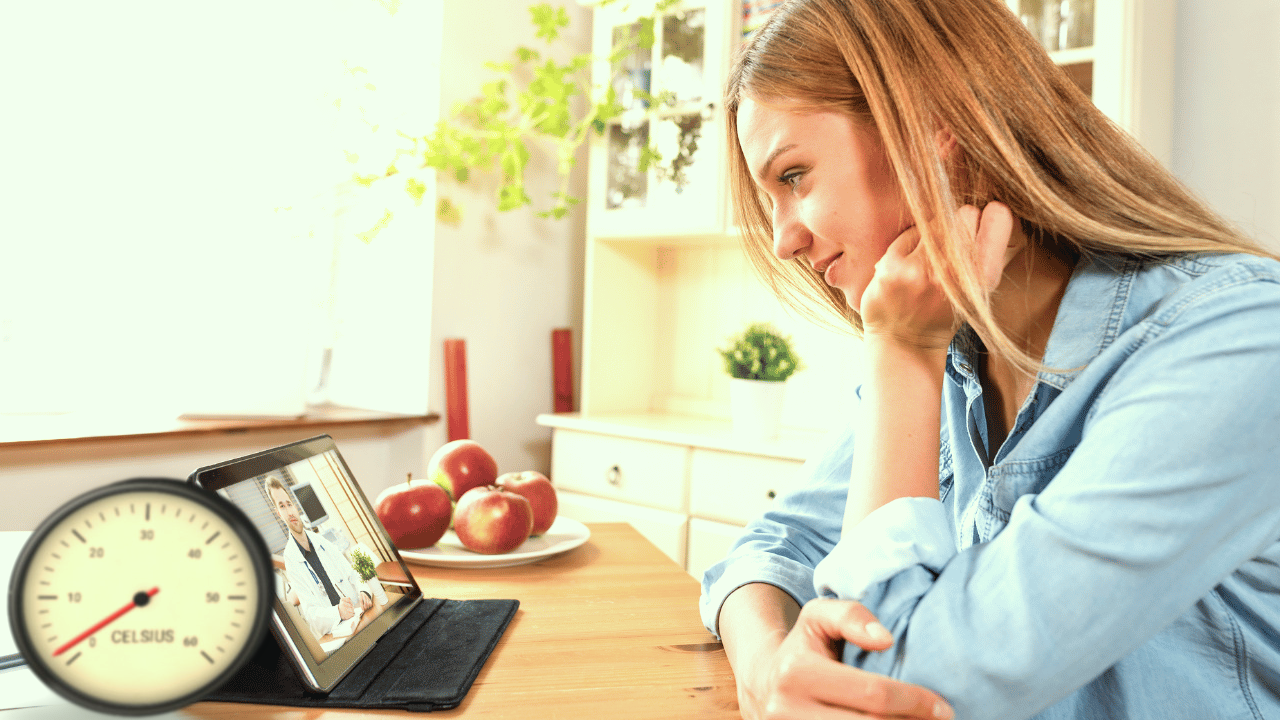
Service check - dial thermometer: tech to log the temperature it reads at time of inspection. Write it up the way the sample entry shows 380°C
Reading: 2°C
